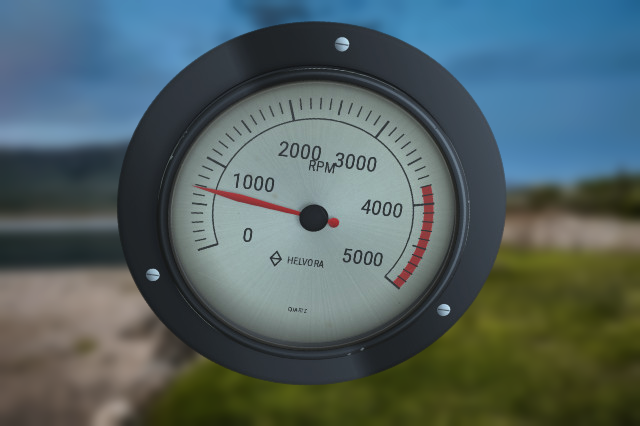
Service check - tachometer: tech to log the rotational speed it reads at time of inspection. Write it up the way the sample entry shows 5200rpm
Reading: 700rpm
